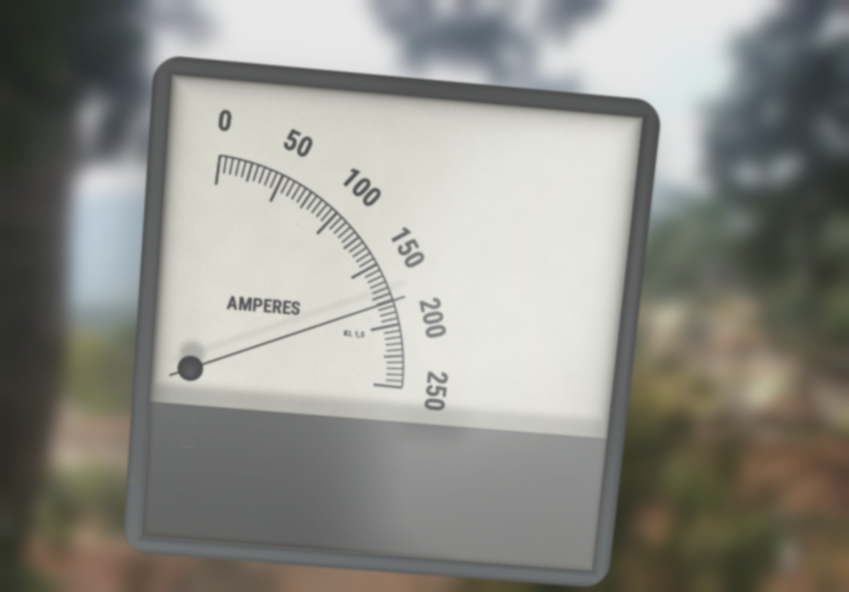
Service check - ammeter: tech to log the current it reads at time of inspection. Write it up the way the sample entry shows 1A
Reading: 180A
